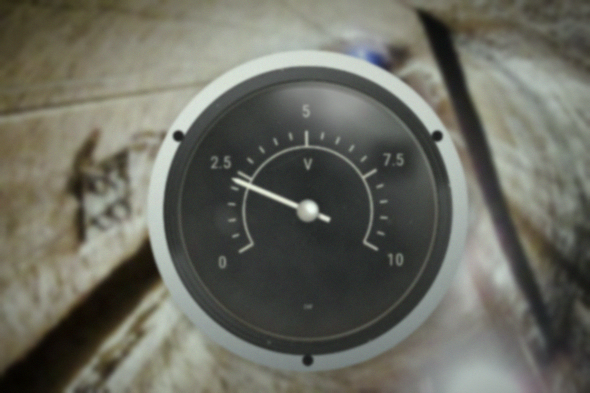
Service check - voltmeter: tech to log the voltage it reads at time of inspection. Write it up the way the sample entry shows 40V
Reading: 2.25V
